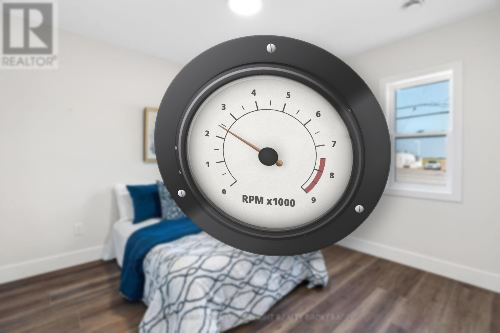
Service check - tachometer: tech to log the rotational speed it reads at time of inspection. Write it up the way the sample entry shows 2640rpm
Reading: 2500rpm
